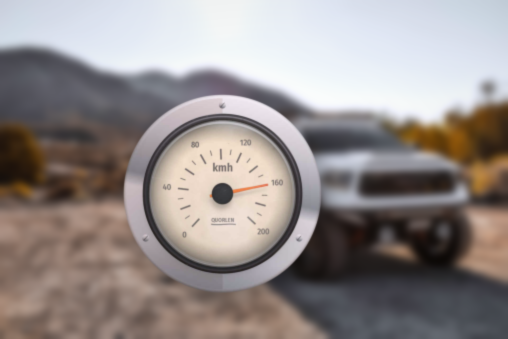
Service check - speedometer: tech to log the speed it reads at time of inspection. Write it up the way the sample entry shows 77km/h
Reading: 160km/h
